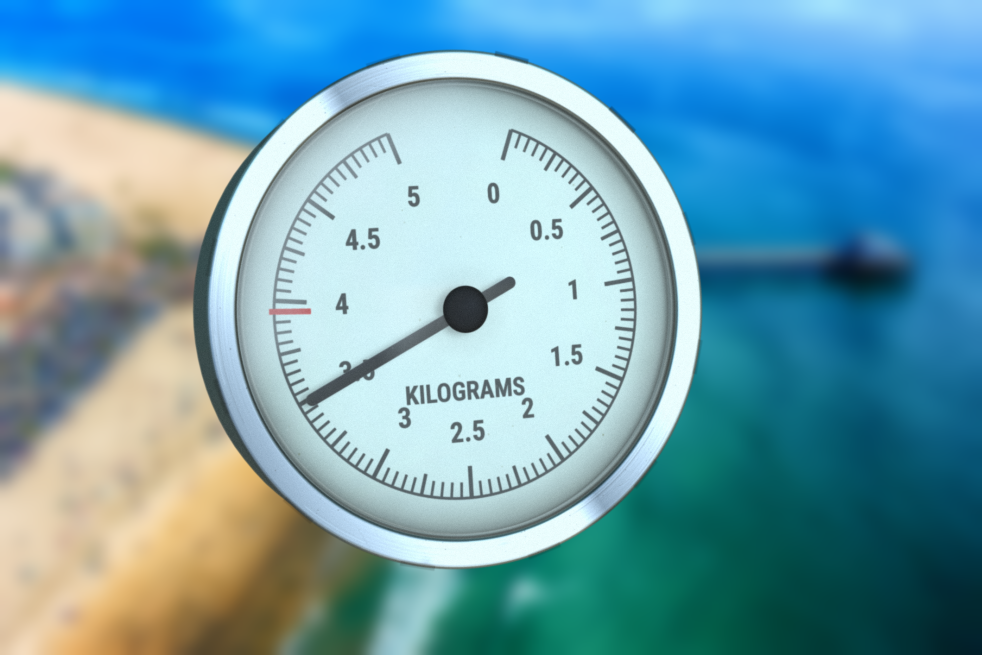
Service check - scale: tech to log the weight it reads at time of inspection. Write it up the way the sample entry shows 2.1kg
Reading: 3.5kg
